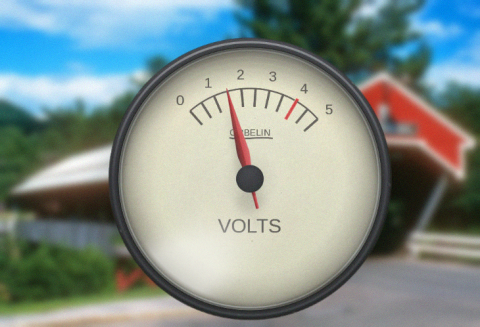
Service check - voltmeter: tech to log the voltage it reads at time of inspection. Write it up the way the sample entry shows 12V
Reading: 1.5V
